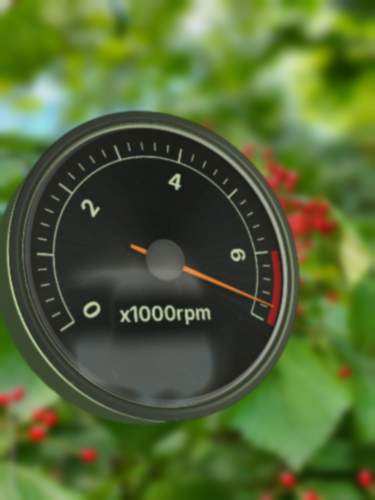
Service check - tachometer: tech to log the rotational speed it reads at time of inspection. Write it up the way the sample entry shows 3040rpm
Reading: 6800rpm
